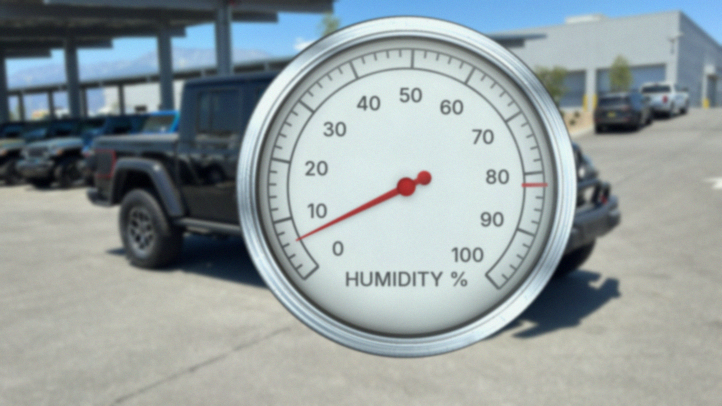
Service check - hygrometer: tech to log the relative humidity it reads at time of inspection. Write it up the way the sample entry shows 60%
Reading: 6%
